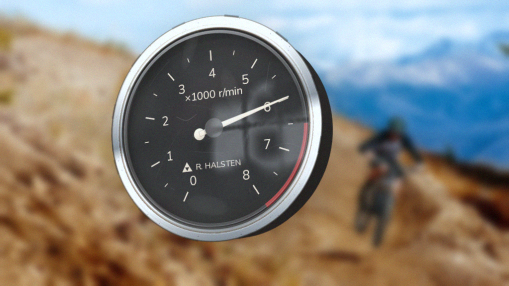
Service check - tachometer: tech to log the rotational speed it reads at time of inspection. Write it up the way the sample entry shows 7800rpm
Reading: 6000rpm
